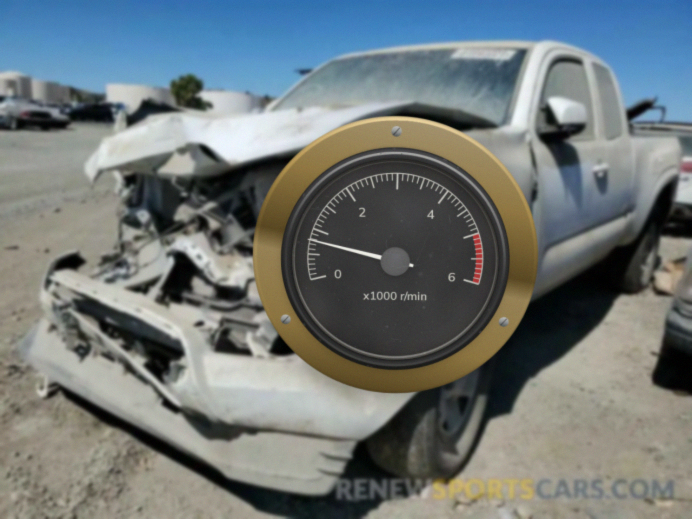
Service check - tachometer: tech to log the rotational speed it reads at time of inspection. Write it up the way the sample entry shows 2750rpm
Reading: 800rpm
